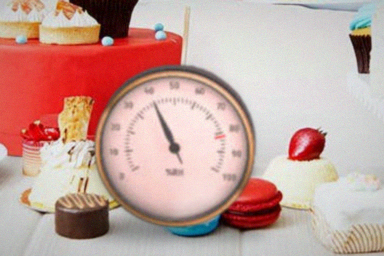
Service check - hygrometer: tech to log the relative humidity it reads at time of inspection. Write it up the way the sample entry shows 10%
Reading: 40%
